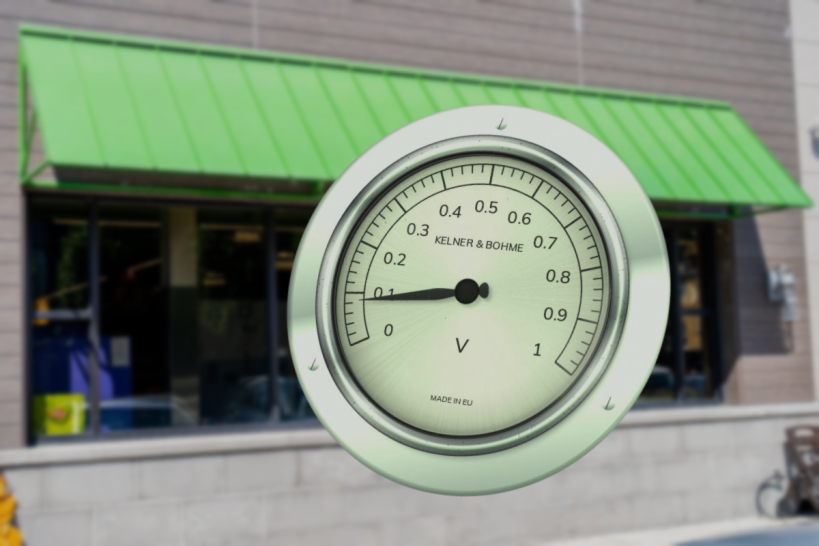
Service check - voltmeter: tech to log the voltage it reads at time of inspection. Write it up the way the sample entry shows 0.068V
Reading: 0.08V
